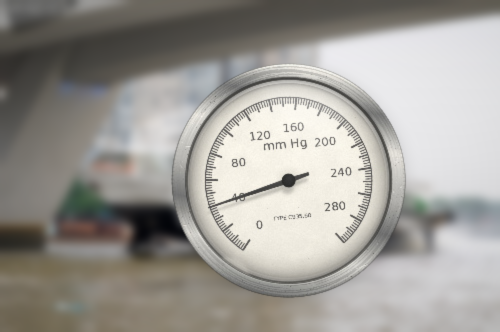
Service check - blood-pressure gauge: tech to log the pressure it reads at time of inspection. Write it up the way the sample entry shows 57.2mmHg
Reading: 40mmHg
